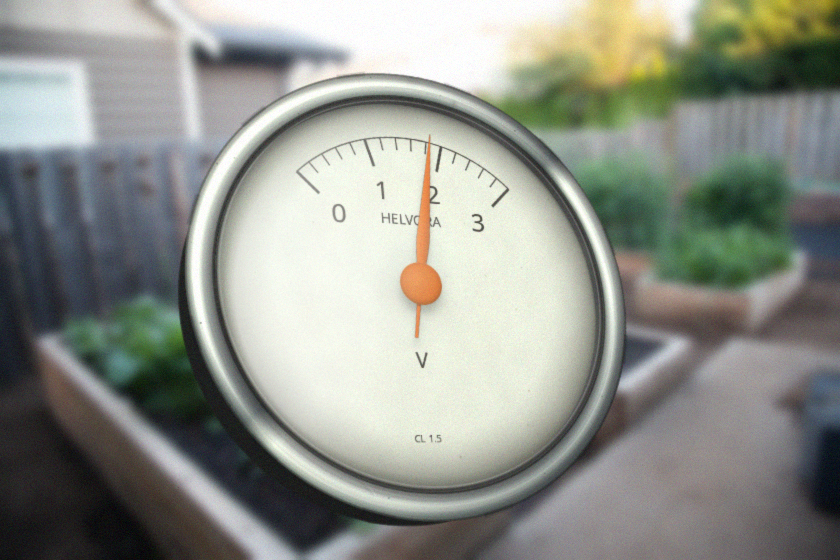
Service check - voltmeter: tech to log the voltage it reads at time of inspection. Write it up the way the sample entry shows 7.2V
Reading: 1.8V
